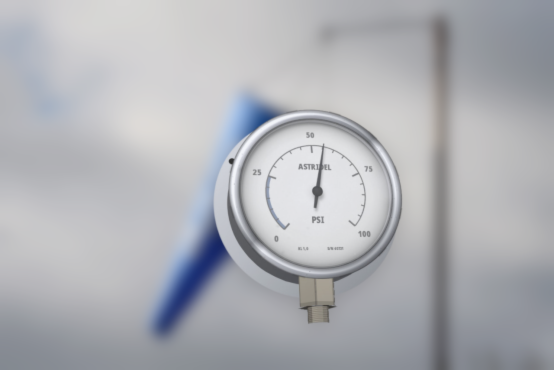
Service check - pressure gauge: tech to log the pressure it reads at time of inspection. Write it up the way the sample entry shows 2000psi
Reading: 55psi
